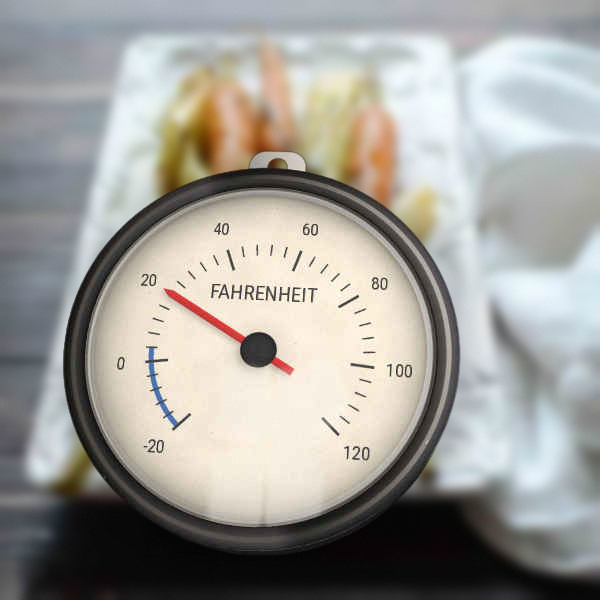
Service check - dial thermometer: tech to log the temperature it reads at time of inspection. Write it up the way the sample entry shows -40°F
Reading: 20°F
